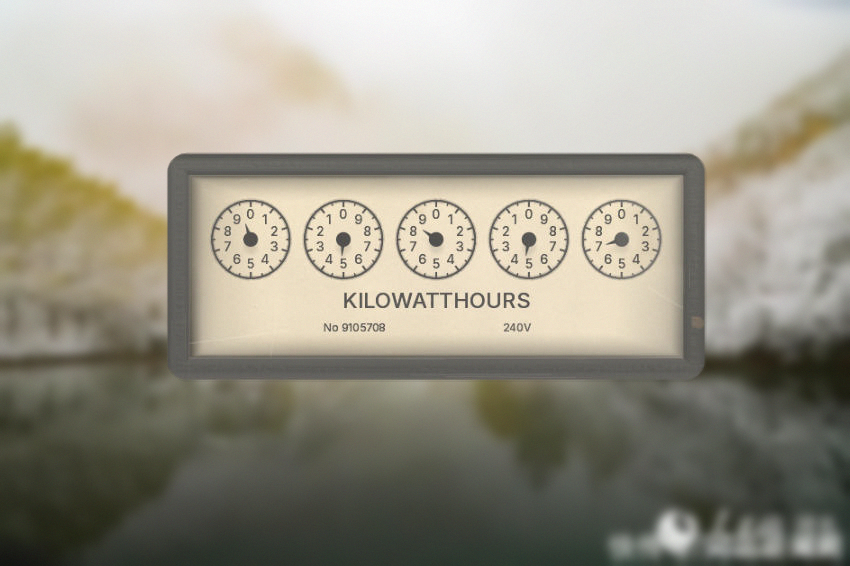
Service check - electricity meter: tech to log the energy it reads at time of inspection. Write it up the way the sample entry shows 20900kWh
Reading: 94847kWh
